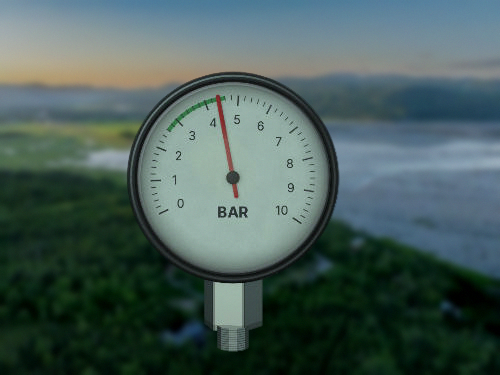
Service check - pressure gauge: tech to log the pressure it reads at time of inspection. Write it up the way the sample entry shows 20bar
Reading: 4.4bar
